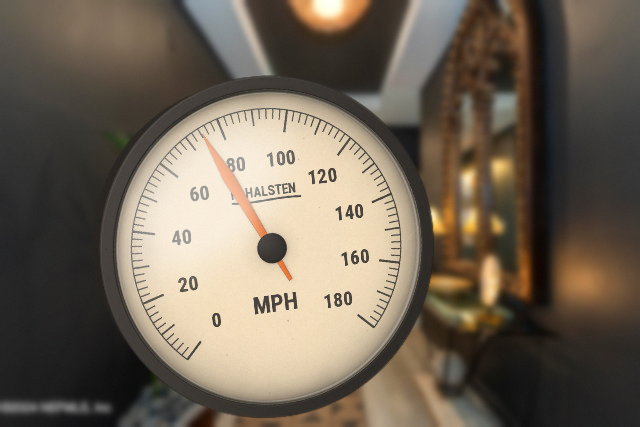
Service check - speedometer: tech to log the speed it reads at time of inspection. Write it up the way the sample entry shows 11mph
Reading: 74mph
